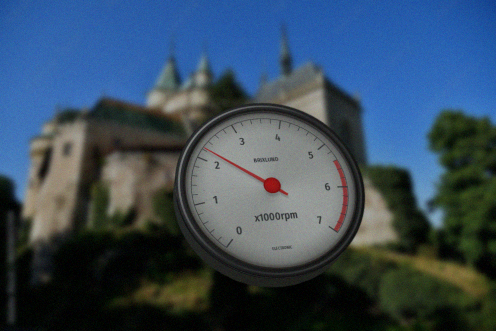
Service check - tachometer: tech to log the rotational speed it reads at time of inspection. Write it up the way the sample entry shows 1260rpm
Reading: 2200rpm
